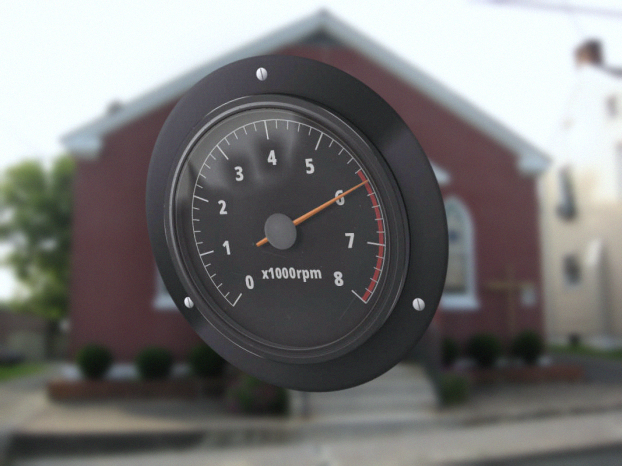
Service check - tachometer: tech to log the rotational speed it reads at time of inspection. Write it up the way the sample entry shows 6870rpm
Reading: 6000rpm
